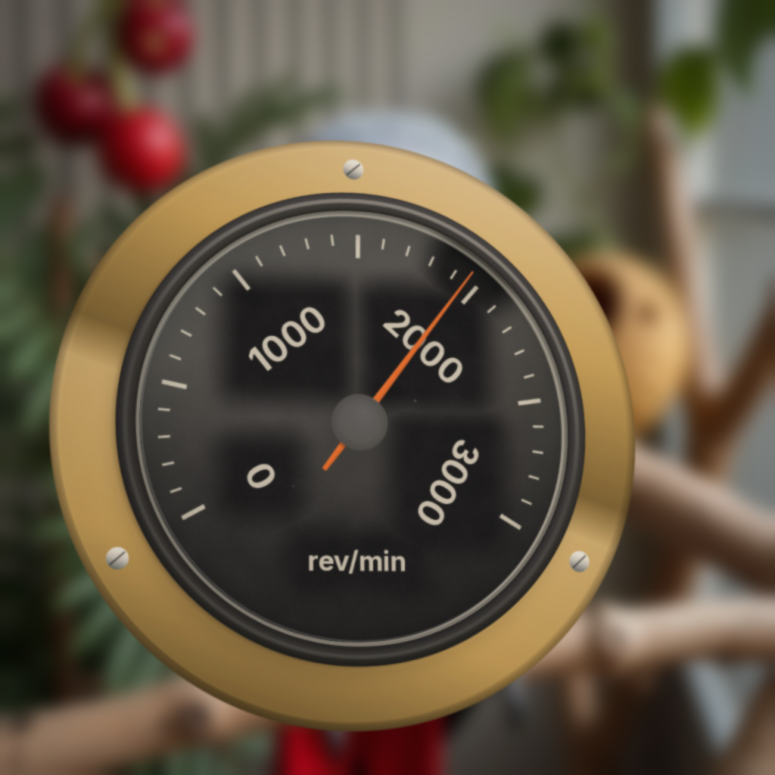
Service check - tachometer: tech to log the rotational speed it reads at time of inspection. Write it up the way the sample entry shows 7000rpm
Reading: 1950rpm
